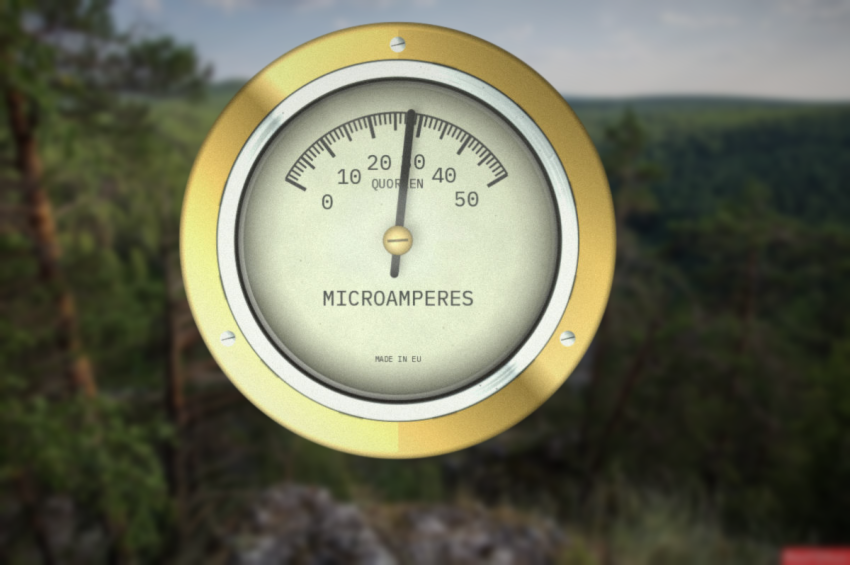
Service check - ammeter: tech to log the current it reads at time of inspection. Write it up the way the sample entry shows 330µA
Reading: 28µA
